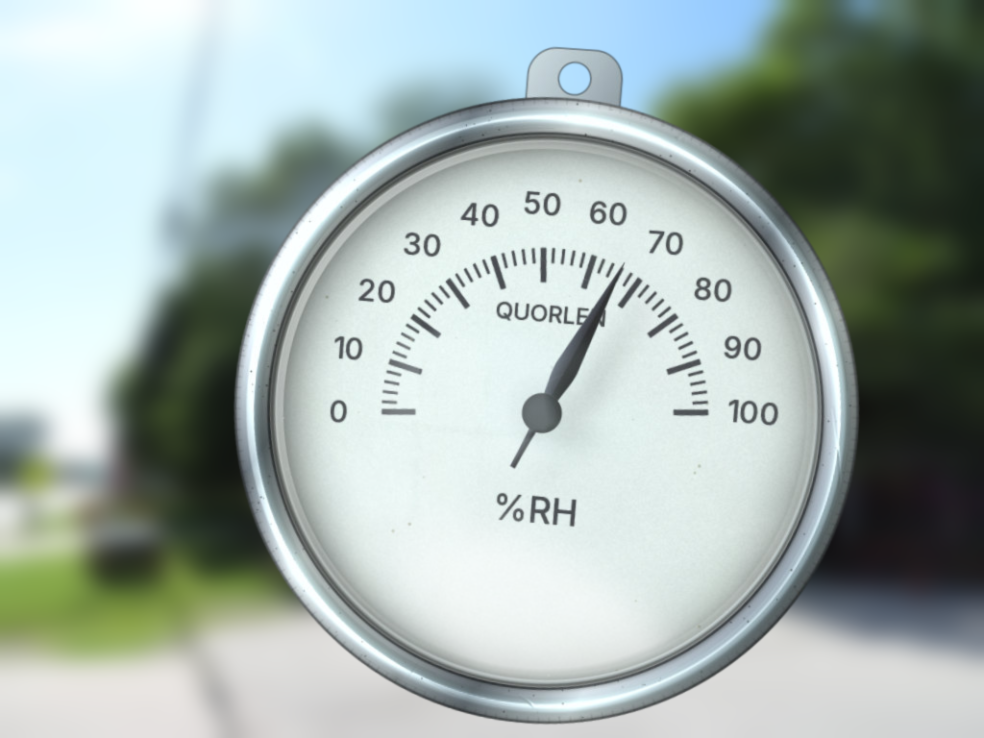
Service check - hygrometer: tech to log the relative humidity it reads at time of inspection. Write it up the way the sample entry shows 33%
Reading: 66%
